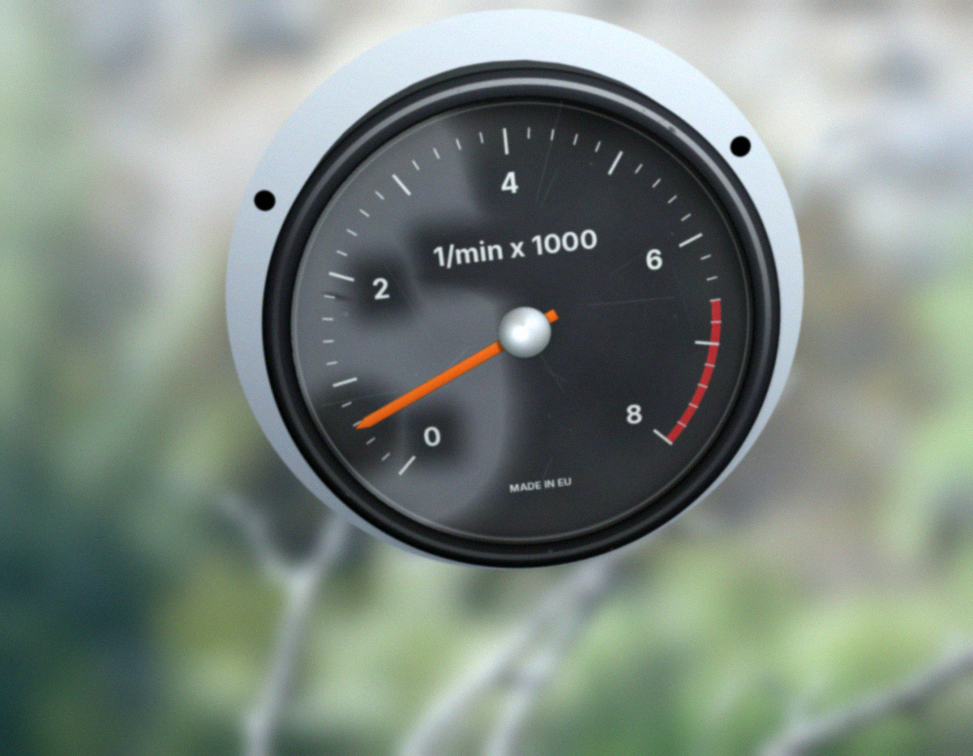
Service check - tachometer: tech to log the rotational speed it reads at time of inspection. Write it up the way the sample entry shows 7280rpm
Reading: 600rpm
